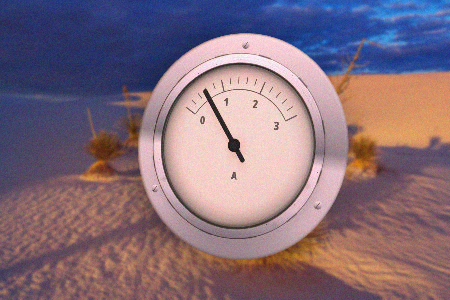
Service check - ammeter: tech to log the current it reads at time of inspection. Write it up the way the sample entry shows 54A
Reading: 0.6A
